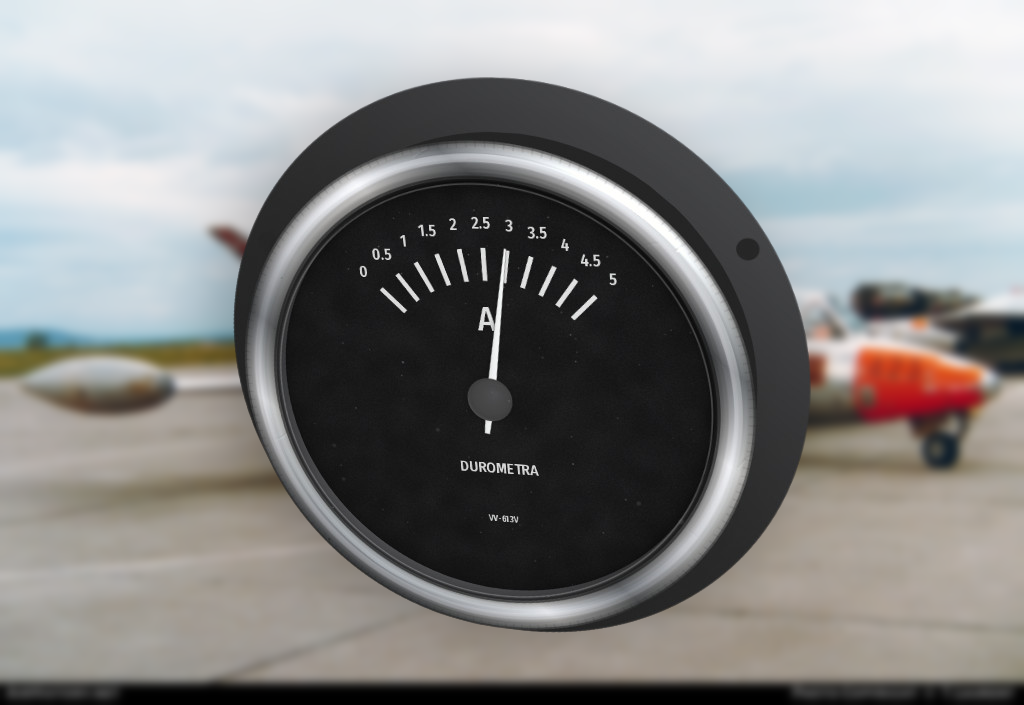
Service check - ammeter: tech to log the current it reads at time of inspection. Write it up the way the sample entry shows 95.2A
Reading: 3A
